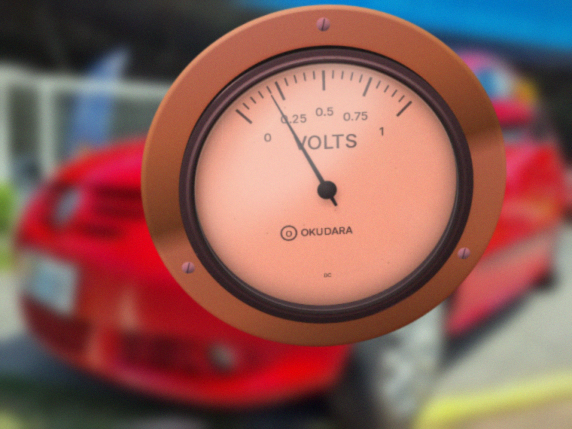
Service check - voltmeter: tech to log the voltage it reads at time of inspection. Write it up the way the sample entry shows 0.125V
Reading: 0.2V
